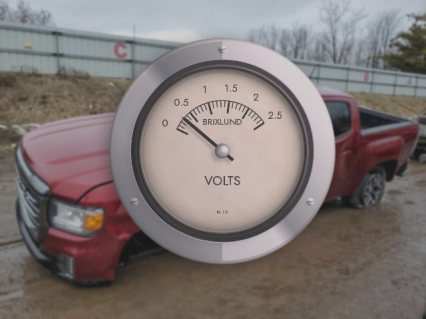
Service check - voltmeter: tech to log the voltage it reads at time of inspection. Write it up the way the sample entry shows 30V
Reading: 0.3V
